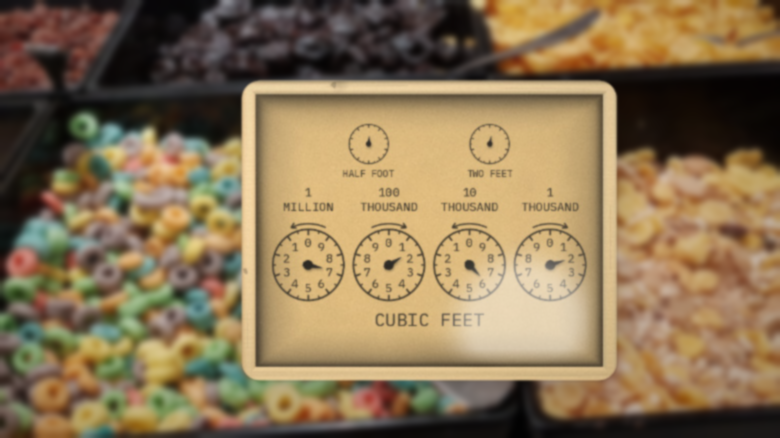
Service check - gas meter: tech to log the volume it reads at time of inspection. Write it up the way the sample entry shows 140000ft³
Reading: 716200ft³
